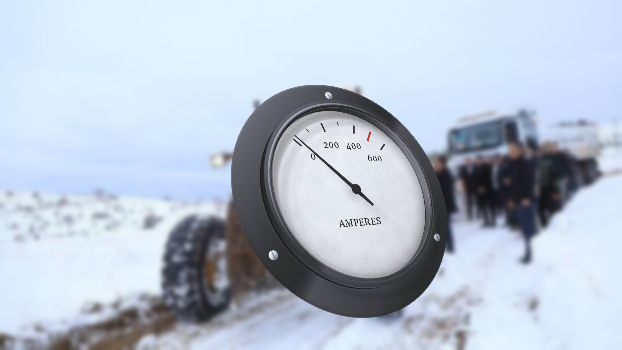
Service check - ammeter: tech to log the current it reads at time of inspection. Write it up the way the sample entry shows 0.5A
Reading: 0A
